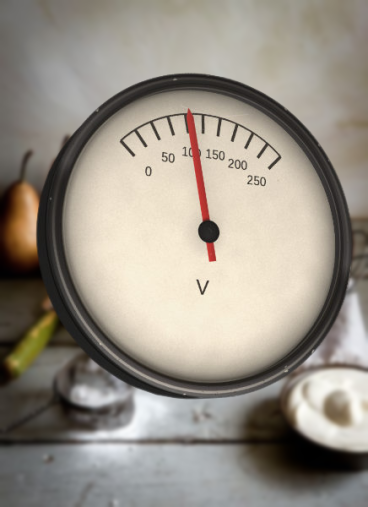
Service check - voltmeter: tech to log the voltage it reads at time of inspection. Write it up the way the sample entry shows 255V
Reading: 100V
